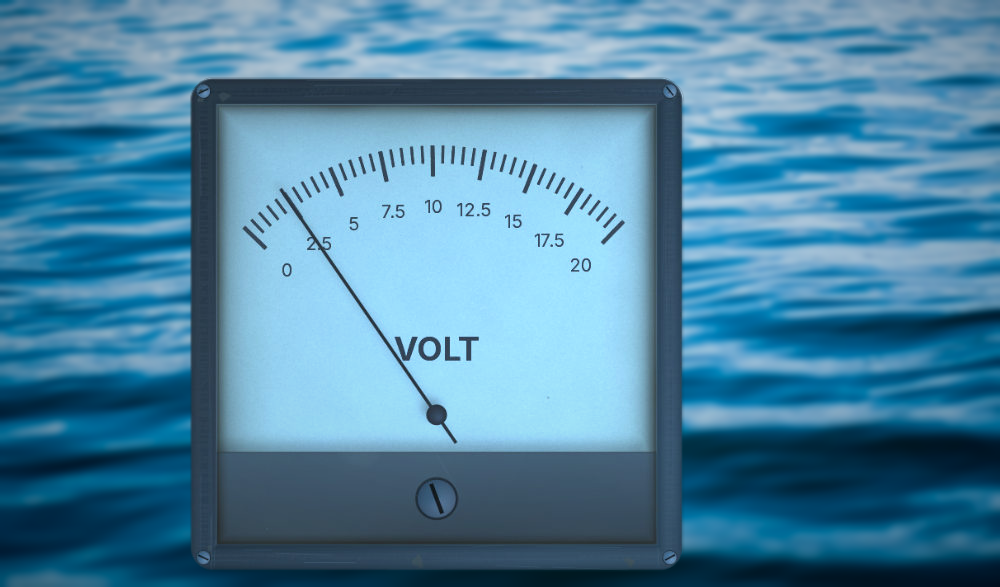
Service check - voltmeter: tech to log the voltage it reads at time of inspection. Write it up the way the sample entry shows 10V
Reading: 2.5V
